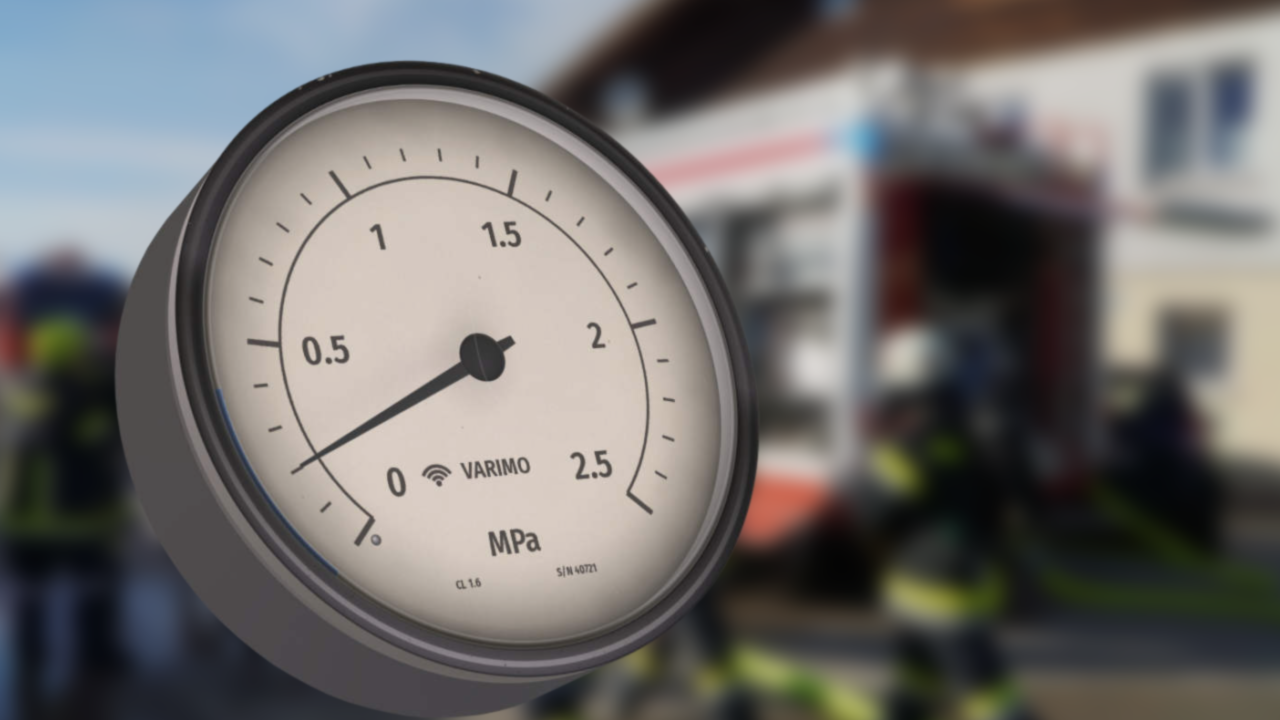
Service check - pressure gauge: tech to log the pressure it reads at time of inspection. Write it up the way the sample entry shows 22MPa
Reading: 0.2MPa
